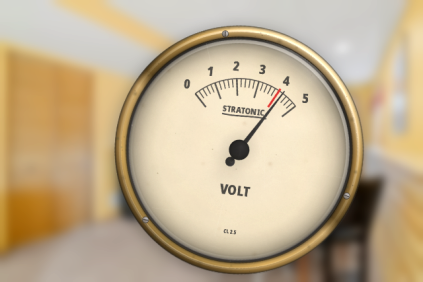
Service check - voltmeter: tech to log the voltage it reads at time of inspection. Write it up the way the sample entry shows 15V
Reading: 4.2V
